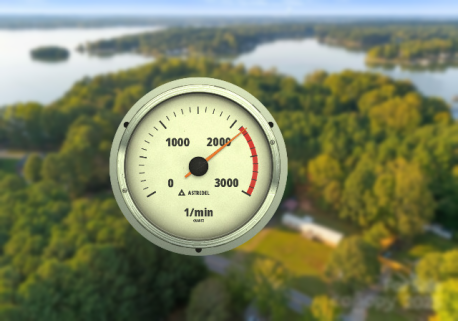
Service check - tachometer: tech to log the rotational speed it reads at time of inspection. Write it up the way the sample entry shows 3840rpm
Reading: 2150rpm
